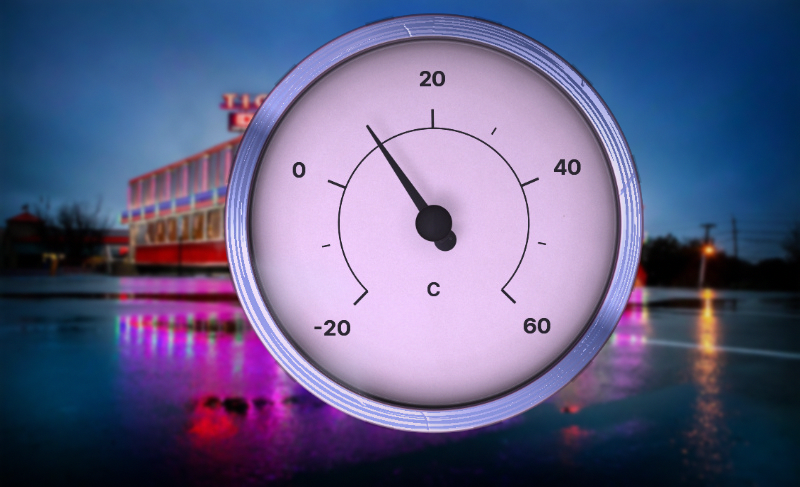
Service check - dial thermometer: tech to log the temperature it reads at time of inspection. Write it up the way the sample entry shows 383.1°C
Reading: 10°C
